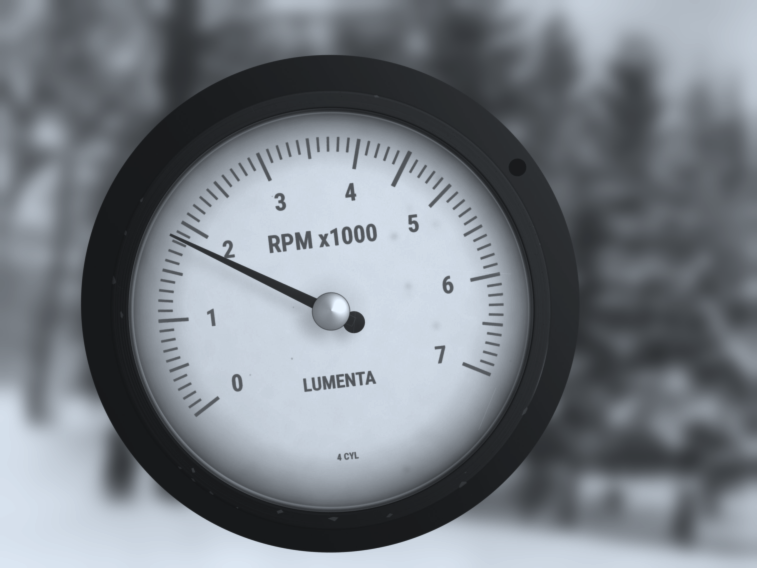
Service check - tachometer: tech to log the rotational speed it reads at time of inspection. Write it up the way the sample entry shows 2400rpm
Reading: 1850rpm
